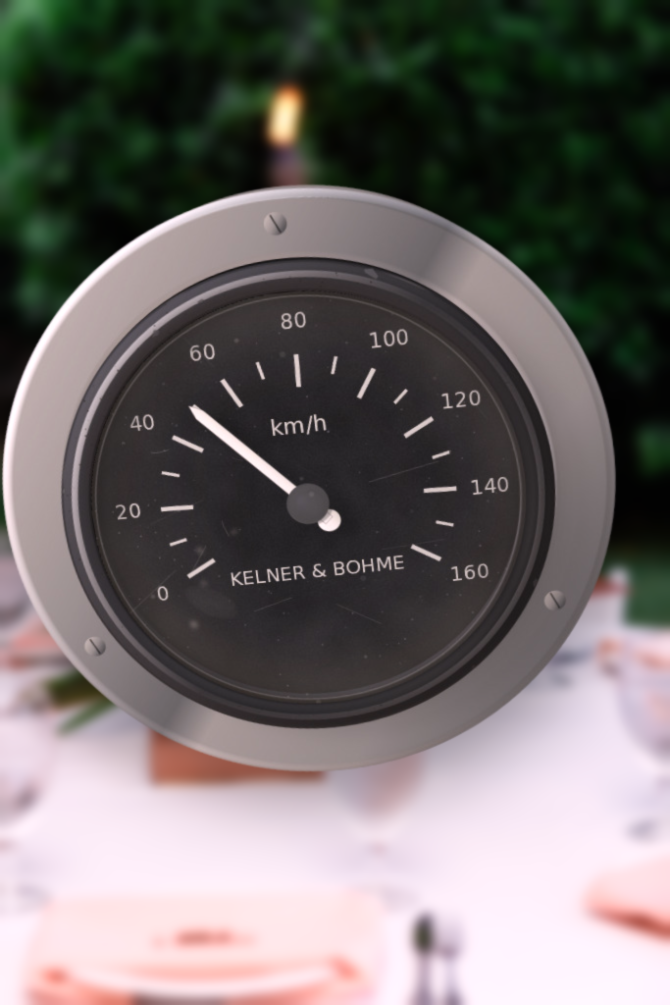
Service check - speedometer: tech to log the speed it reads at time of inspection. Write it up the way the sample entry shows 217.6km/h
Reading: 50km/h
